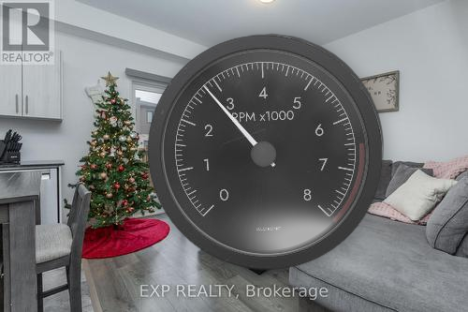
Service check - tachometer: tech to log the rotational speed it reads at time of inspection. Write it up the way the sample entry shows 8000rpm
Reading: 2800rpm
